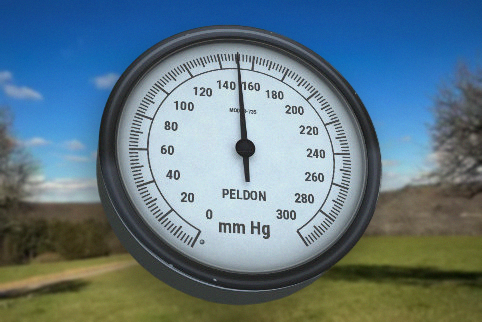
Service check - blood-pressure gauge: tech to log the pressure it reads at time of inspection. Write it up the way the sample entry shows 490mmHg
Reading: 150mmHg
